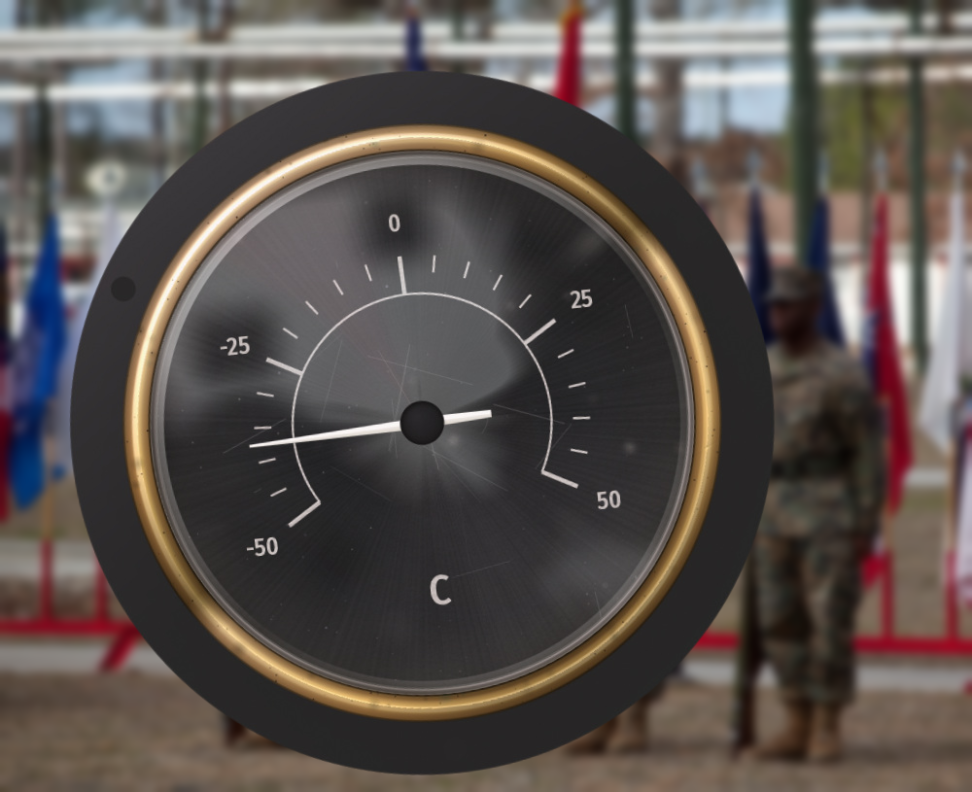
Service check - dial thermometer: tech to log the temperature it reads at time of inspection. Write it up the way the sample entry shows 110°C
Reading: -37.5°C
